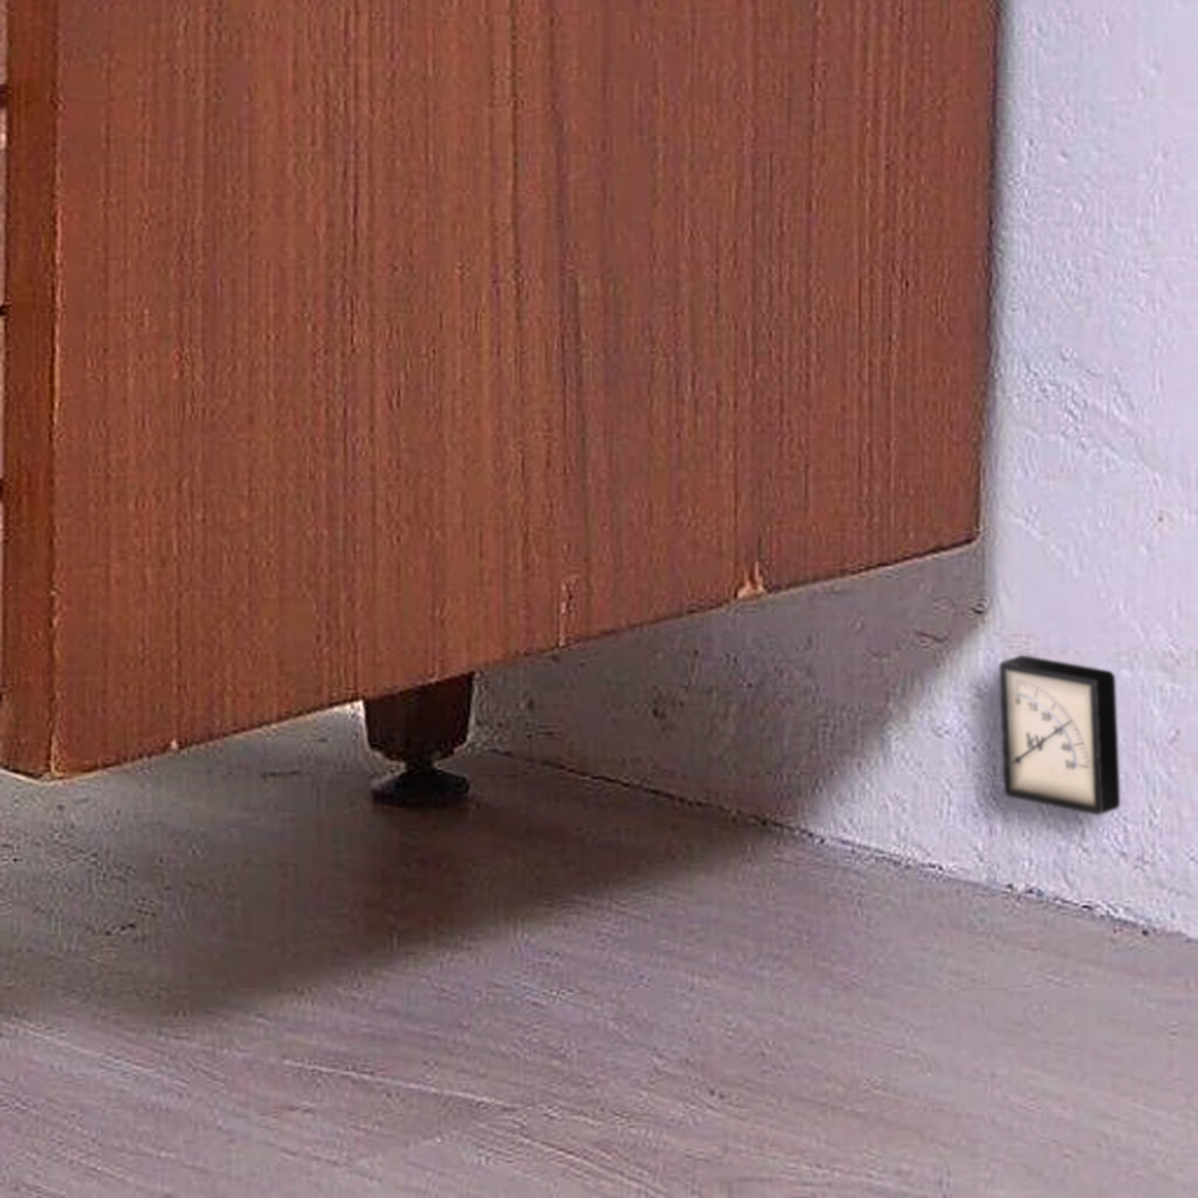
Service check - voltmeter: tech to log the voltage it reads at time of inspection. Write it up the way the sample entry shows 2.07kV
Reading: 30kV
